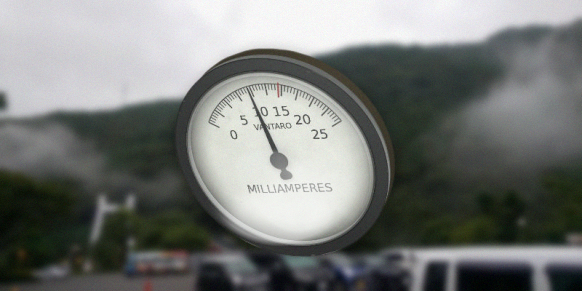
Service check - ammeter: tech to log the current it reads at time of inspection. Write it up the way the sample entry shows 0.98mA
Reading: 10mA
